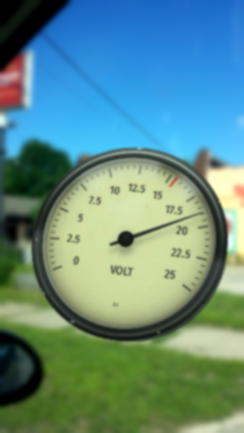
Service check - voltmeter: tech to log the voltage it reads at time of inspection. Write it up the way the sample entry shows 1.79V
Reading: 19V
